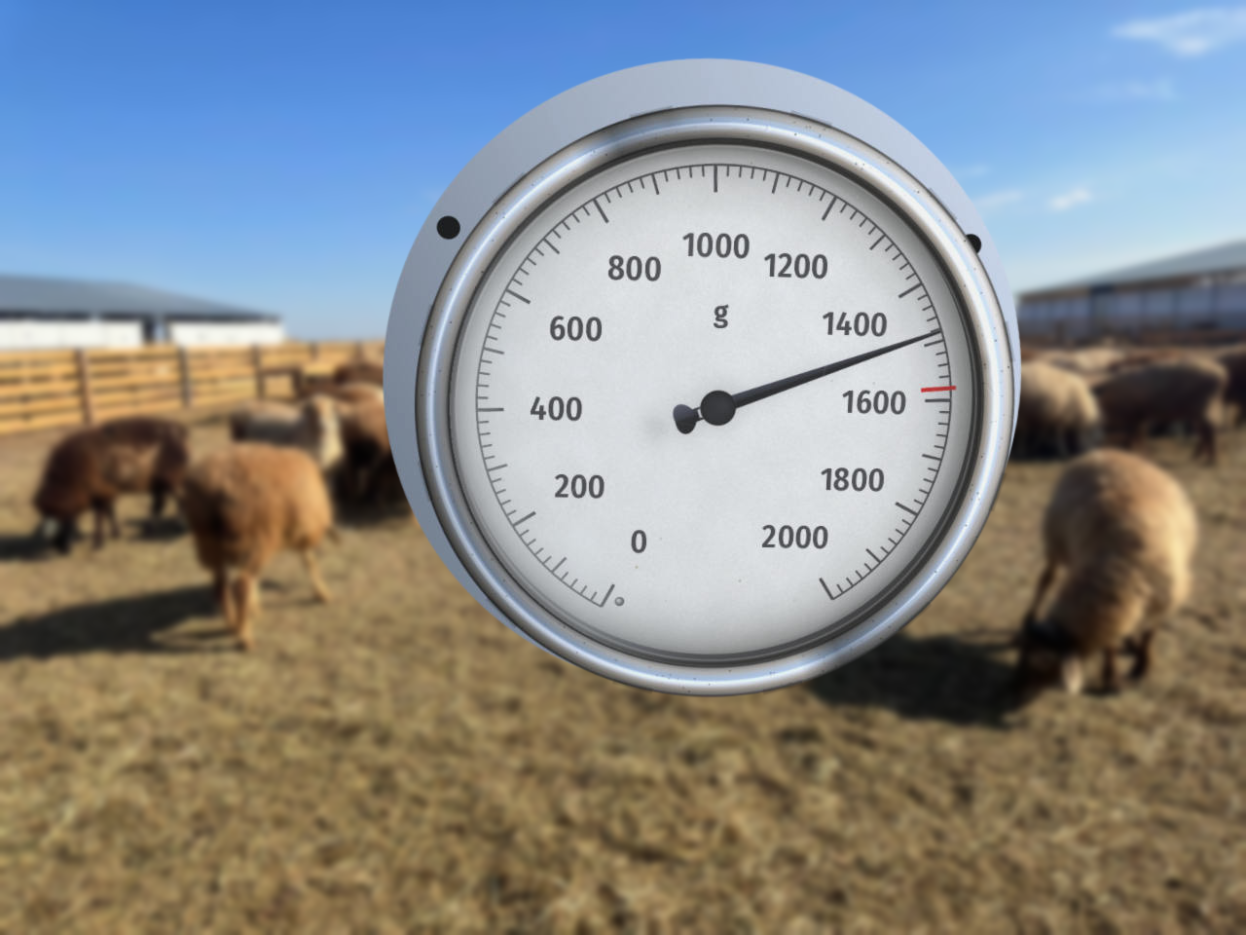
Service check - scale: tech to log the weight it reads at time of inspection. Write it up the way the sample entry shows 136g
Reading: 1480g
